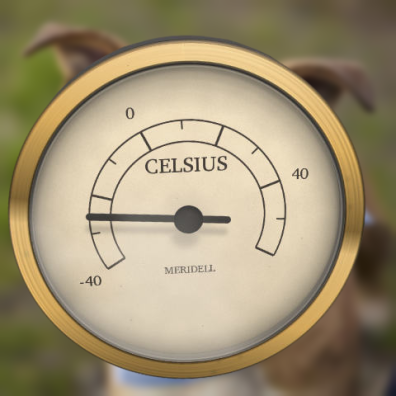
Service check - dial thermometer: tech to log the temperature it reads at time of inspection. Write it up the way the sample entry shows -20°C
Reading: -25°C
